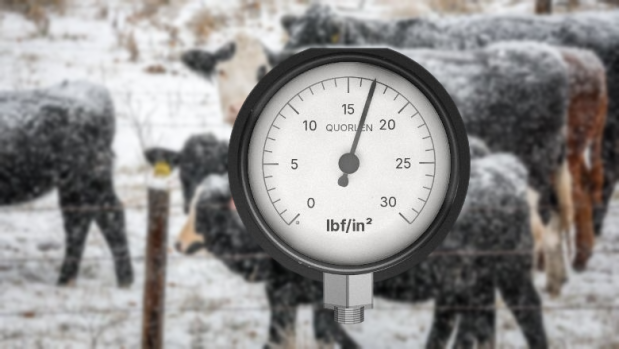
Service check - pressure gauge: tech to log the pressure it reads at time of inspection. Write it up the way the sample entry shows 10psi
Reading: 17psi
